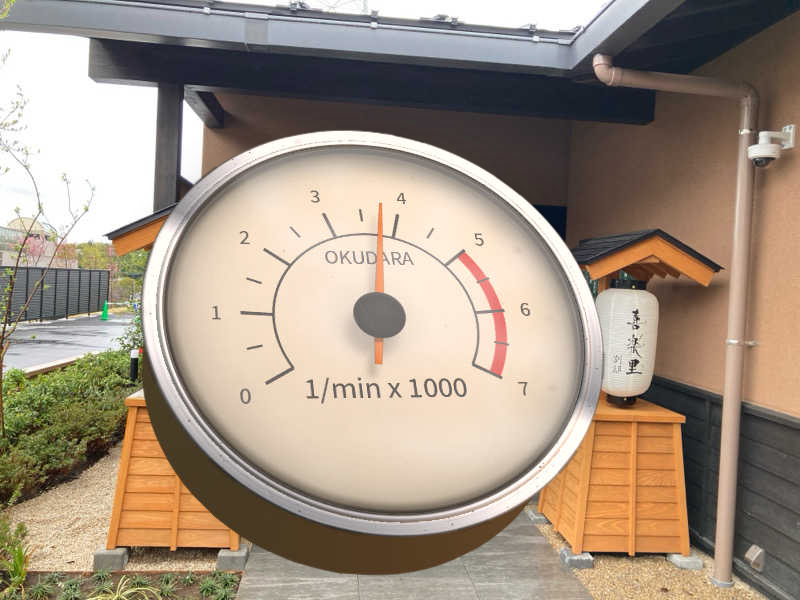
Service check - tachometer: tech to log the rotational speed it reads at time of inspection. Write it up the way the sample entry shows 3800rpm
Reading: 3750rpm
